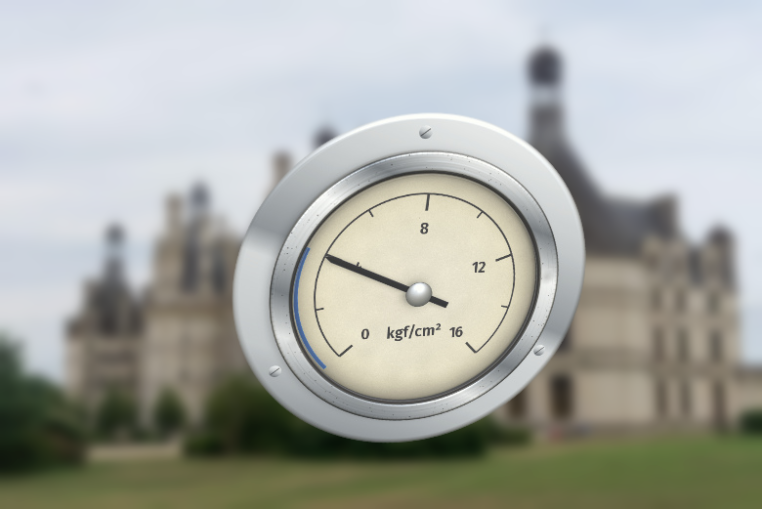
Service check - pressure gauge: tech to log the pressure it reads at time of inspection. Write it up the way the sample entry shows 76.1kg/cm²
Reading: 4kg/cm²
